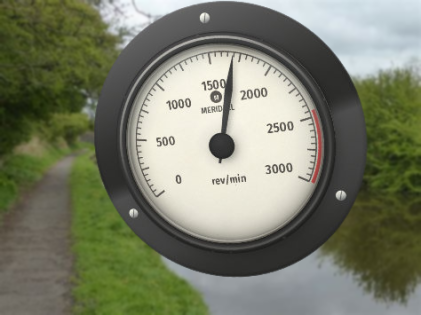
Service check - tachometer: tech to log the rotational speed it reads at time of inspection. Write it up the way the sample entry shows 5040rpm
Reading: 1700rpm
